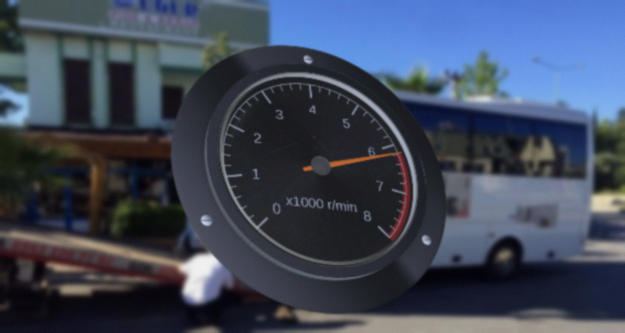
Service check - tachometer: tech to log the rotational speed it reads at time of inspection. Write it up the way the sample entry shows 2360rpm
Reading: 6200rpm
